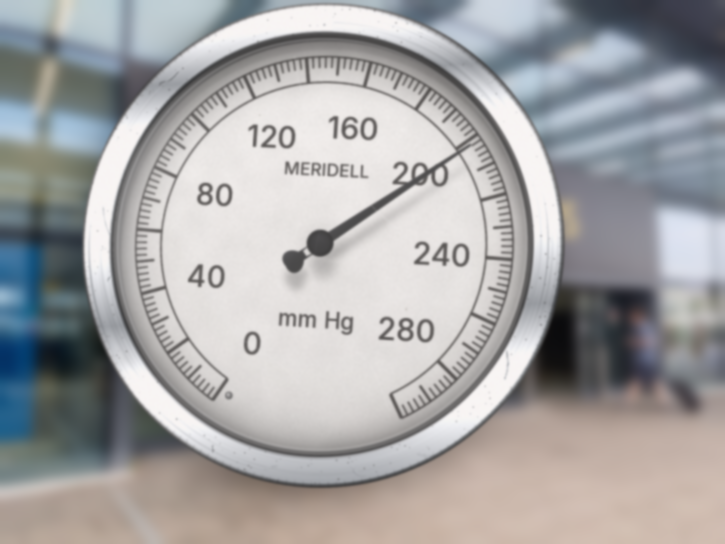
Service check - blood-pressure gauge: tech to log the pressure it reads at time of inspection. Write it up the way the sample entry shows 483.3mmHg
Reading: 202mmHg
